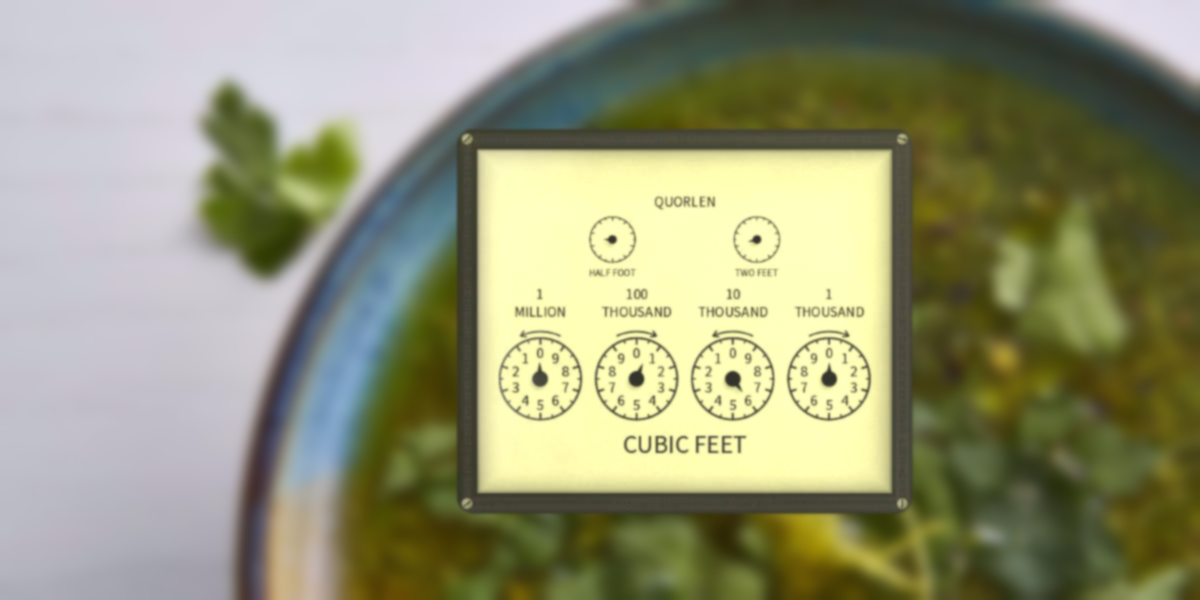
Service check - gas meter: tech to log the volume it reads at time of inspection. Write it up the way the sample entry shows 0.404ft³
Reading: 6000ft³
